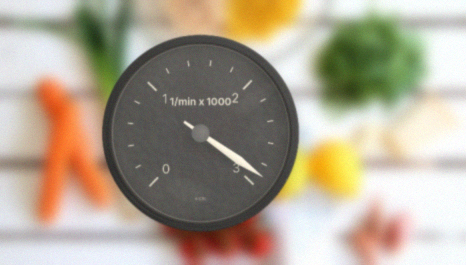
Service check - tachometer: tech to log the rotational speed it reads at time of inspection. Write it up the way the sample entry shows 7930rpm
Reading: 2900rpm
